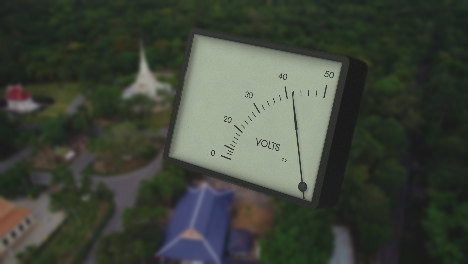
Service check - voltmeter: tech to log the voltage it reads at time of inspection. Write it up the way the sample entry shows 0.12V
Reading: 42V
